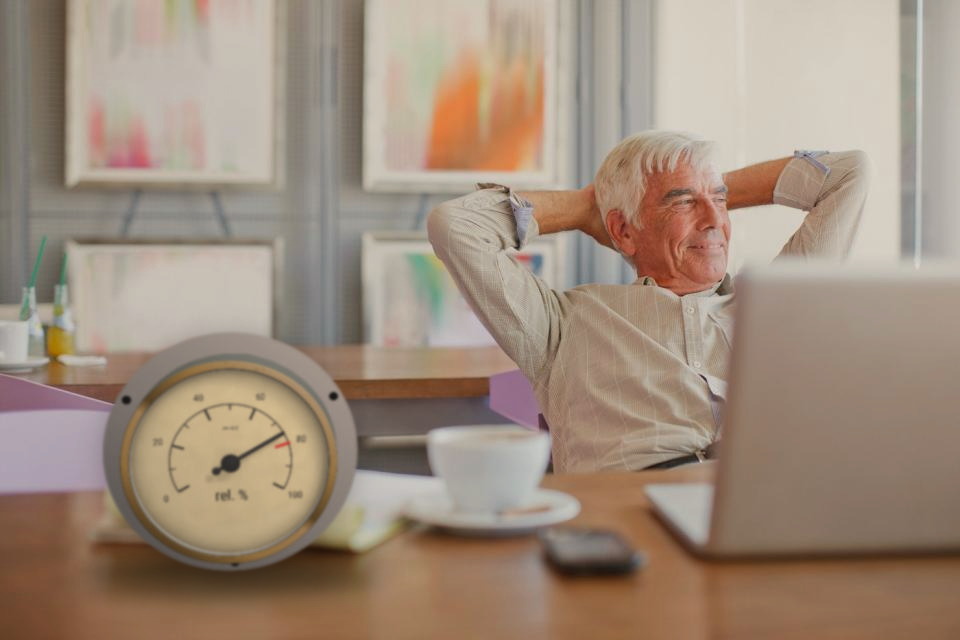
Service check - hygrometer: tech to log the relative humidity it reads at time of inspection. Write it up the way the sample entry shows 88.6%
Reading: 75%
